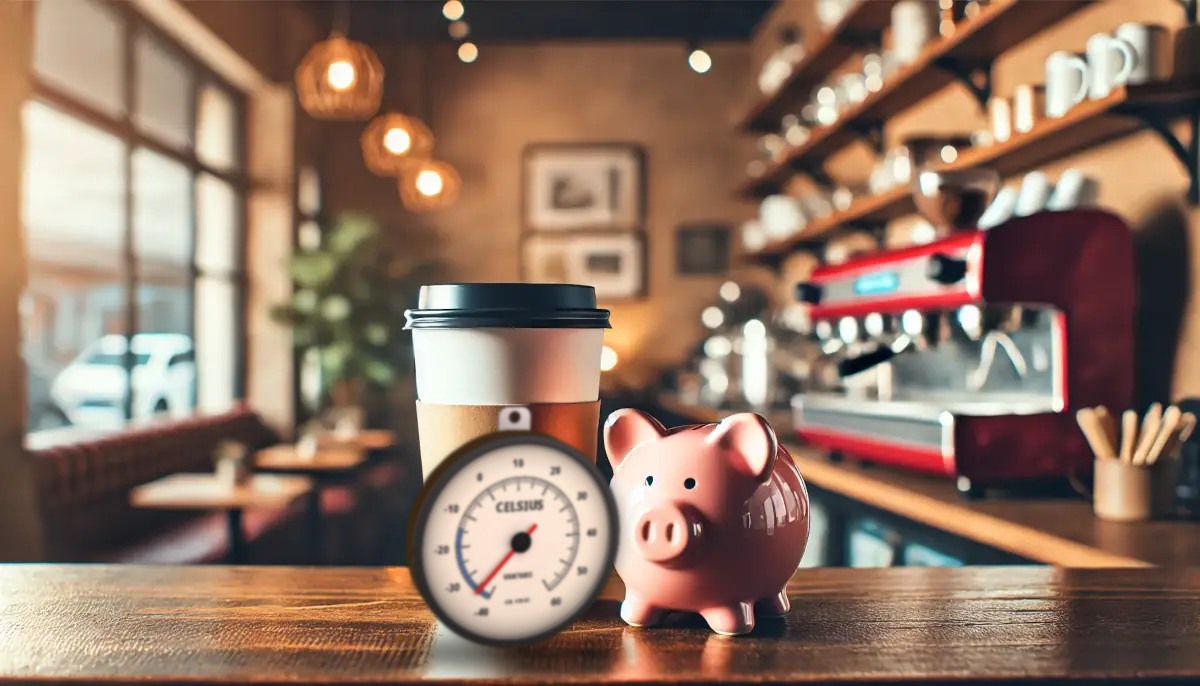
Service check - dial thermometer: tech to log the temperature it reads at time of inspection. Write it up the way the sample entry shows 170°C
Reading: -35°C
